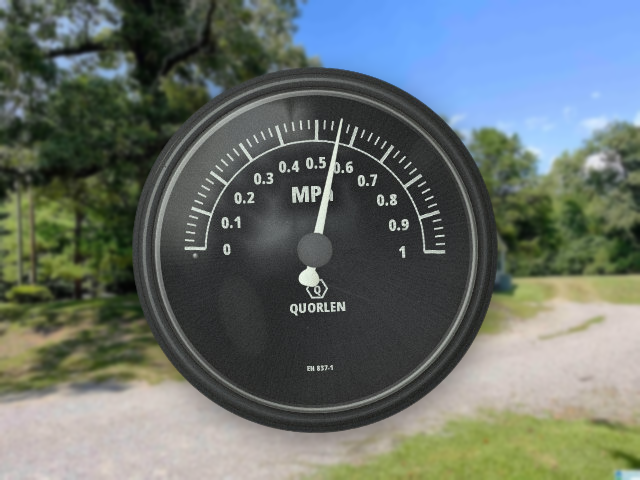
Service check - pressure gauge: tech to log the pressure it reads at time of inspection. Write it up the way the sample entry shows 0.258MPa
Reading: 0.56MPa
